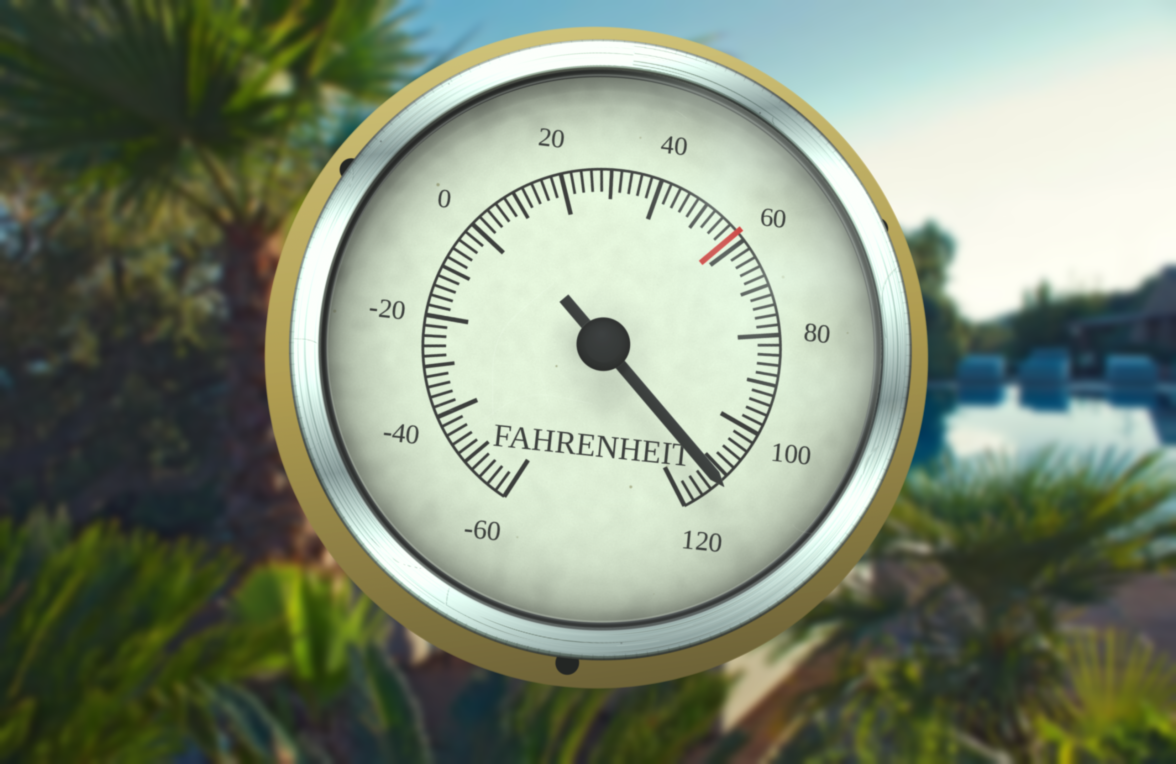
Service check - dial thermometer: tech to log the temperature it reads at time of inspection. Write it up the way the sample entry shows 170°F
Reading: 112°F
